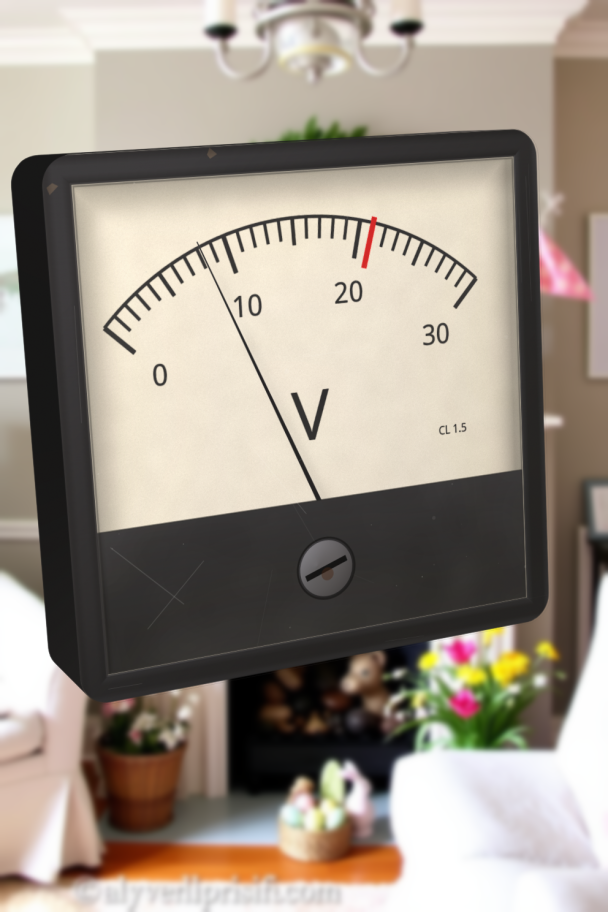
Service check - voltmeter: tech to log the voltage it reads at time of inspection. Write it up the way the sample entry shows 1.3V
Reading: 8V
